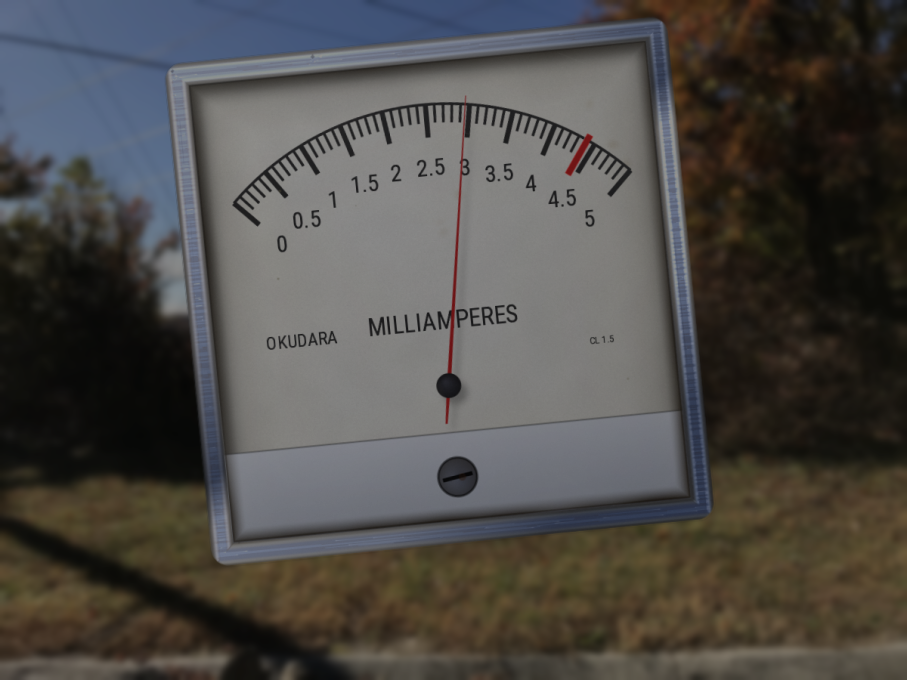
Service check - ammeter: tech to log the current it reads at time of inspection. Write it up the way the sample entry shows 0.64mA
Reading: 2.95mA
